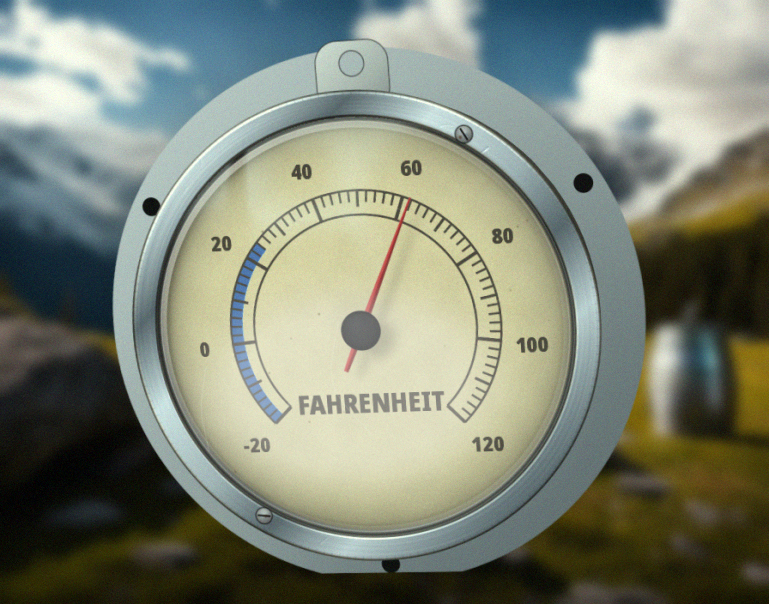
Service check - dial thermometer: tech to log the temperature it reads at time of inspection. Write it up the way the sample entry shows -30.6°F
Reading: 62°F
